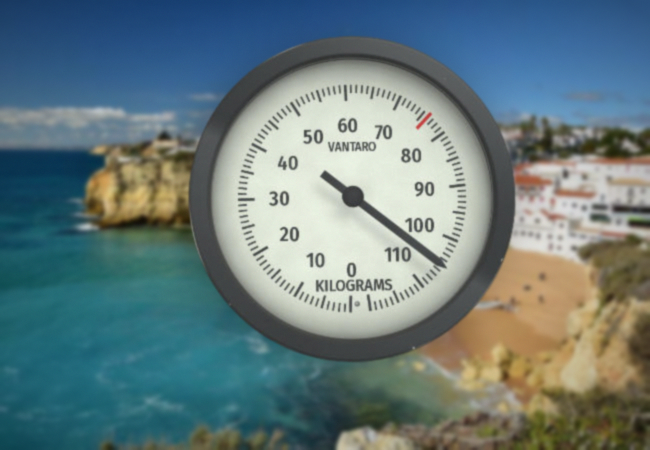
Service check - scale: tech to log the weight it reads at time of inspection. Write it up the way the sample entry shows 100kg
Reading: 105kg
